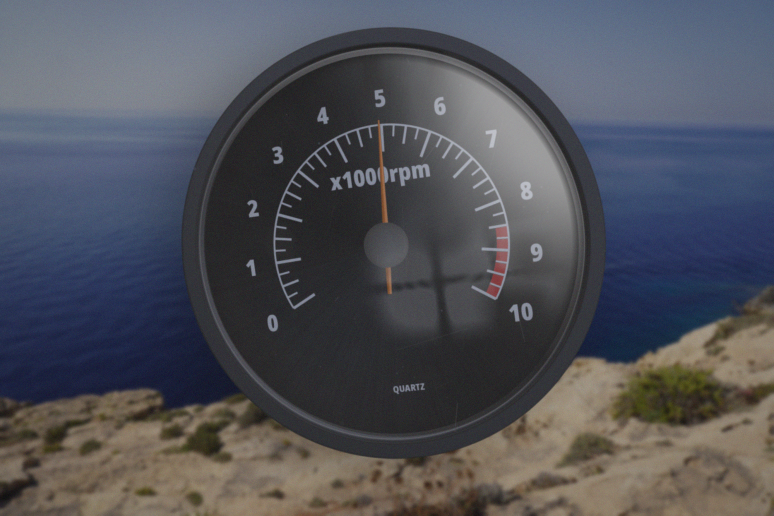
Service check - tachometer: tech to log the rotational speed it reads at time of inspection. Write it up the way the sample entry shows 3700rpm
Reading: 5000rpm
